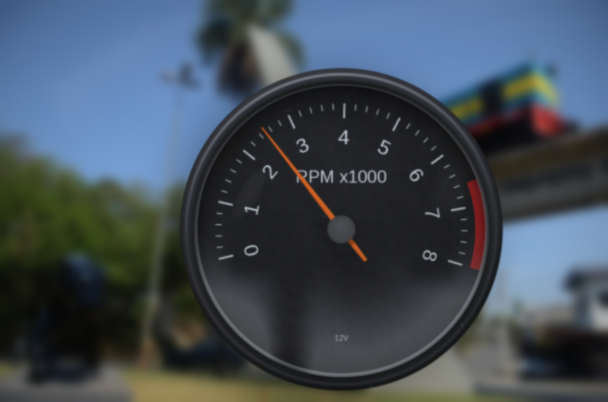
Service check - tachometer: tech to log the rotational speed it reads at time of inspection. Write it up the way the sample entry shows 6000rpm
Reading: 2500rpm
